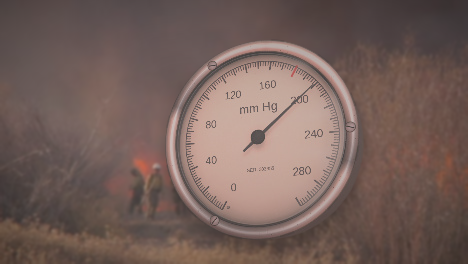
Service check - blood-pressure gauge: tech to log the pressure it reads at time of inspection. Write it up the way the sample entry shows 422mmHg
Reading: 200mmHg
